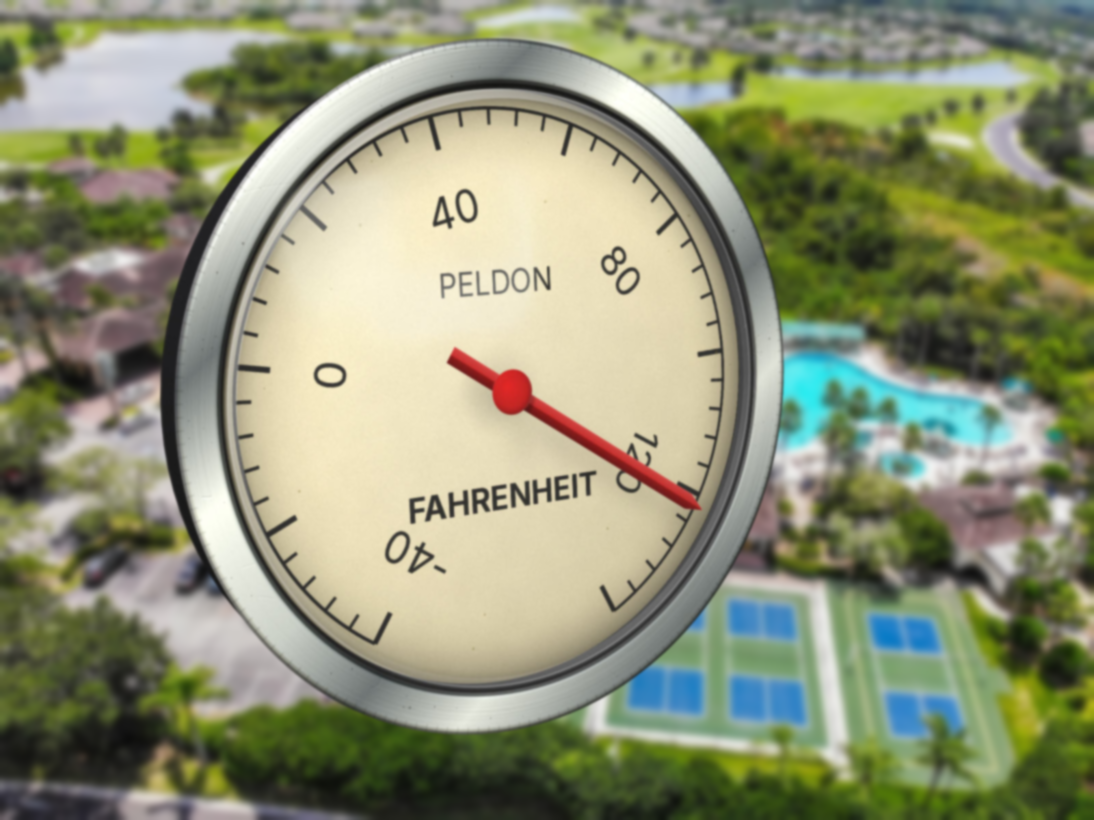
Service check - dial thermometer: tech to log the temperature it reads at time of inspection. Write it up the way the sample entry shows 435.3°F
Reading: 122°F
